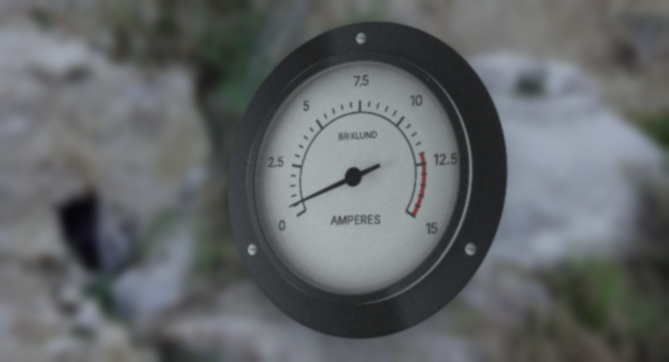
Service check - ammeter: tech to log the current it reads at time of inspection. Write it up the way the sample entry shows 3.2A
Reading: 0.5A
